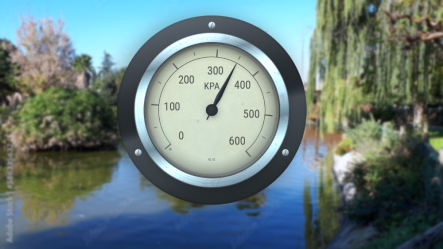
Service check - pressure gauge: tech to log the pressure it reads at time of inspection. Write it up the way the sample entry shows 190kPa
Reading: 350kPa
